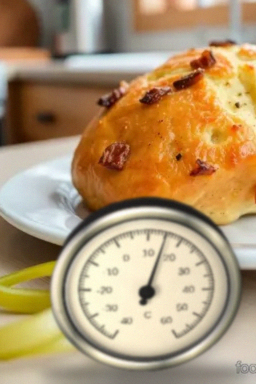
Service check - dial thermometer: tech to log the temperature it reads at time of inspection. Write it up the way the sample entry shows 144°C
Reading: 15°C
